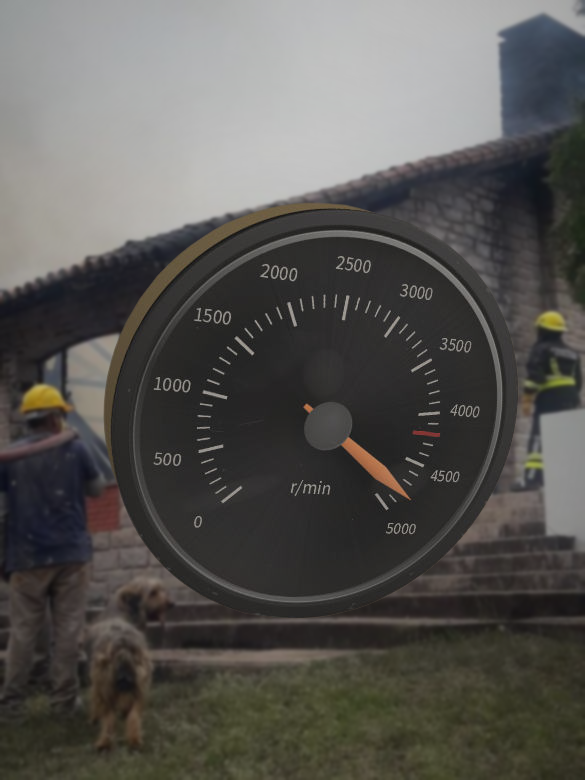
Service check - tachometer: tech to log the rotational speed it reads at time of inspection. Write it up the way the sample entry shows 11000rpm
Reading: 4800rpm
